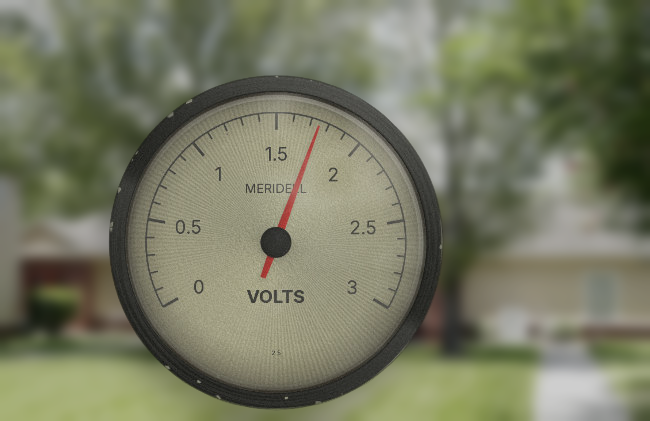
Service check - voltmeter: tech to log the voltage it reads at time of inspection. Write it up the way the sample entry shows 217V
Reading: 1.75V
